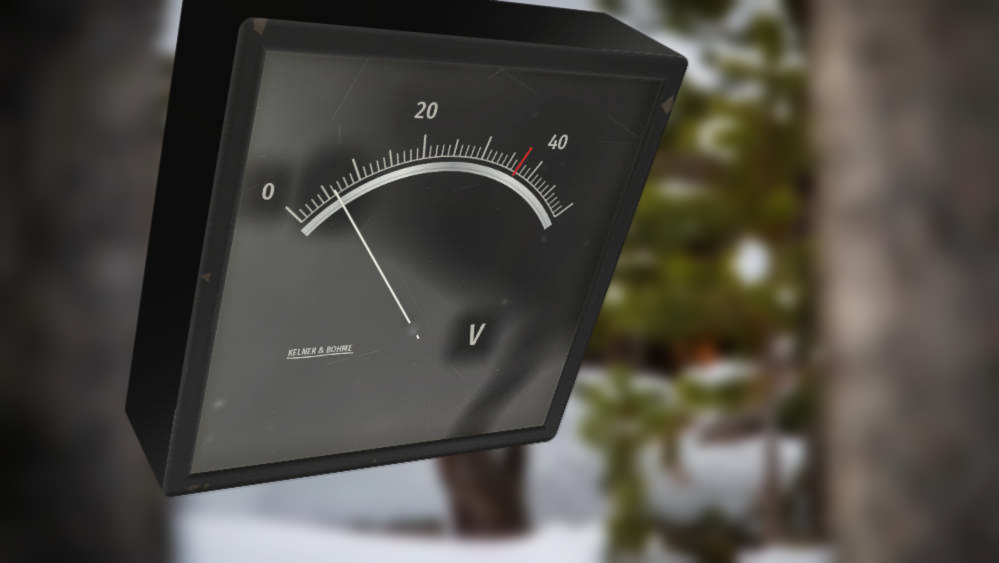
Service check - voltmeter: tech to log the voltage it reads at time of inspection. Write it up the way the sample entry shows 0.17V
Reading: 6V
